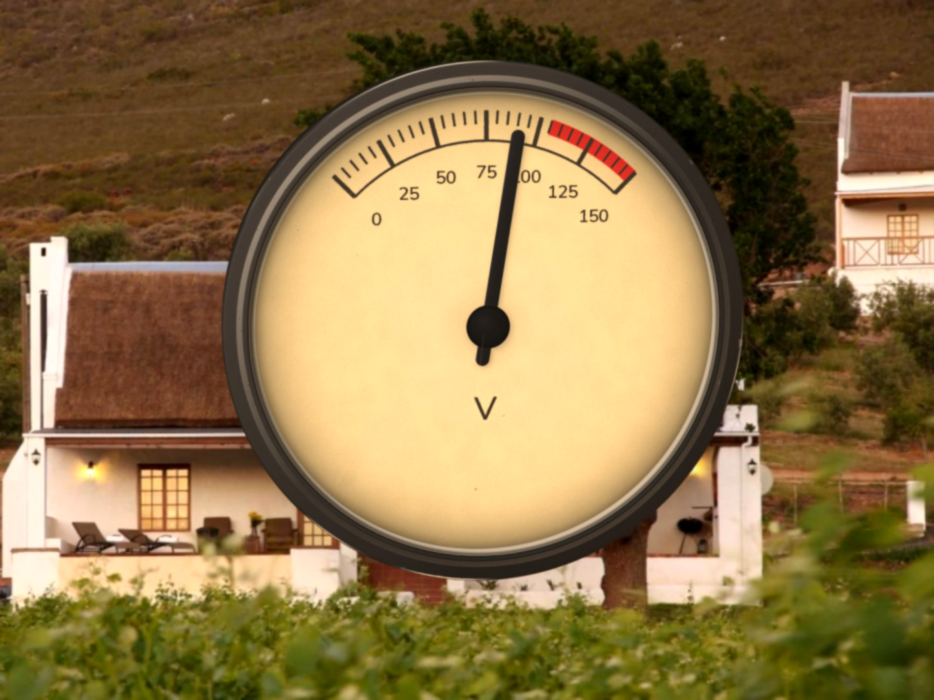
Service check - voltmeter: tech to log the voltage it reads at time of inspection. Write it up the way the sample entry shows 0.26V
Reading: 90V
